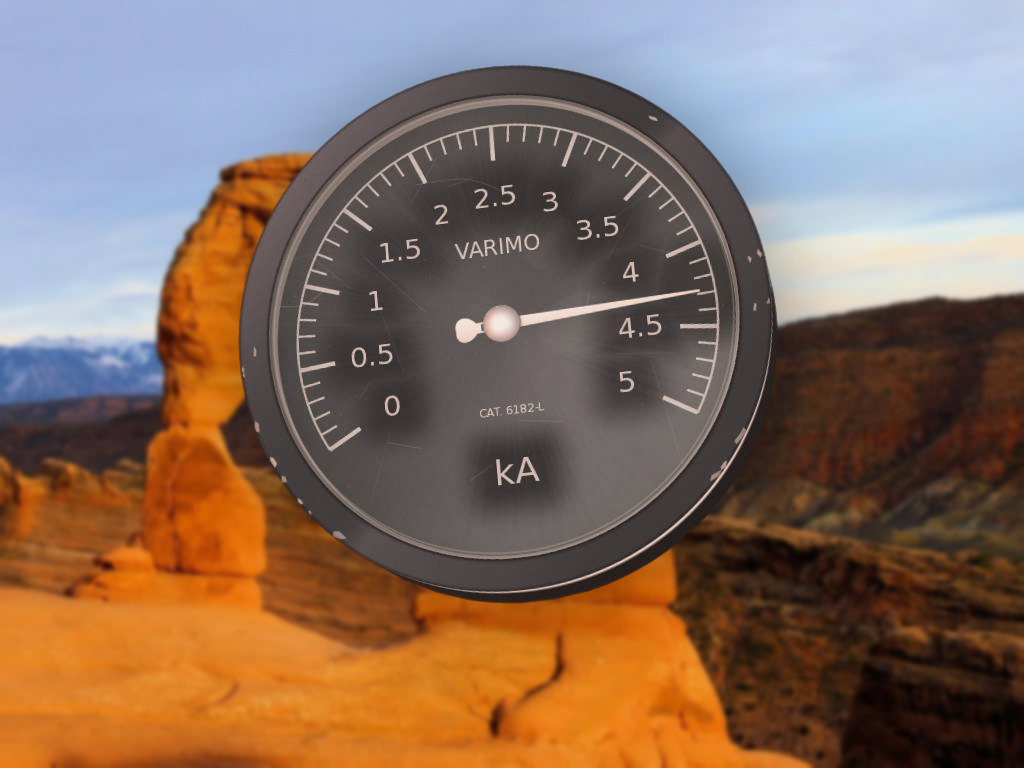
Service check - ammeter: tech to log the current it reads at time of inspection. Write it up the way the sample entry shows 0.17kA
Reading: 4.3kA
